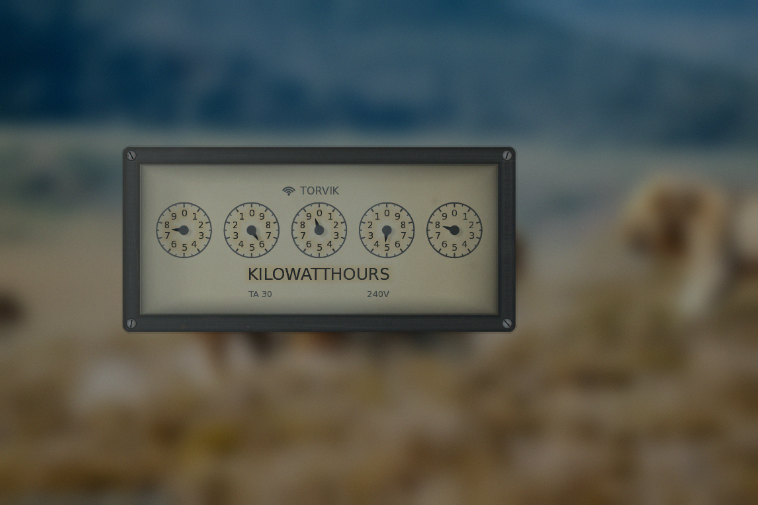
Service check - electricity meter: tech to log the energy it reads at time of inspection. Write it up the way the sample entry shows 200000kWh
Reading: 75948kWh
